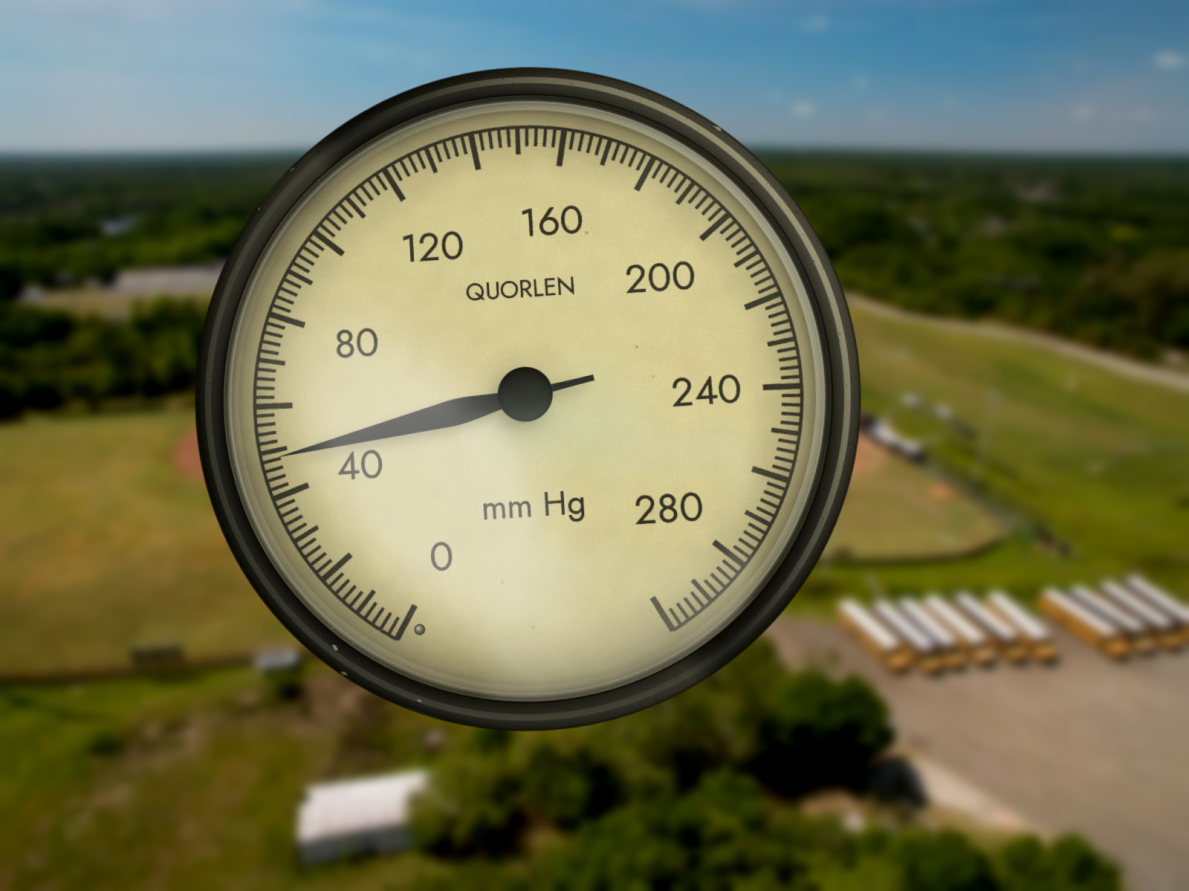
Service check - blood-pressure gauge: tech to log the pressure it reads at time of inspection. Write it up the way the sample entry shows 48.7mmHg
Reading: 48mmHg
